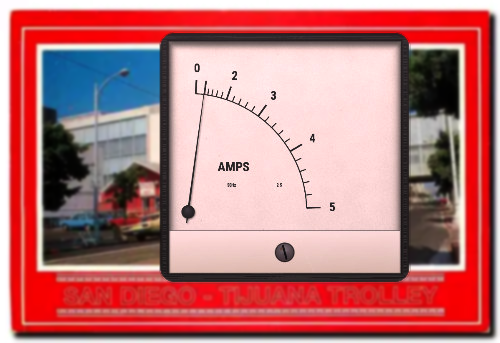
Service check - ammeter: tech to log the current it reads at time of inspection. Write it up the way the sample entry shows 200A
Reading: 1A
